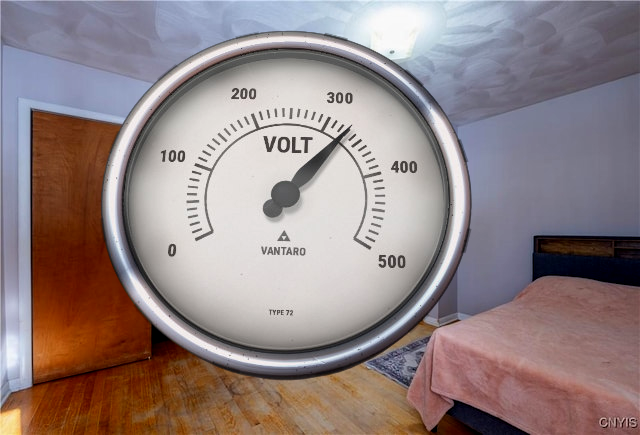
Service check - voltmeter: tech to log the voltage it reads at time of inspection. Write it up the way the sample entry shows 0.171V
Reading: 330V
